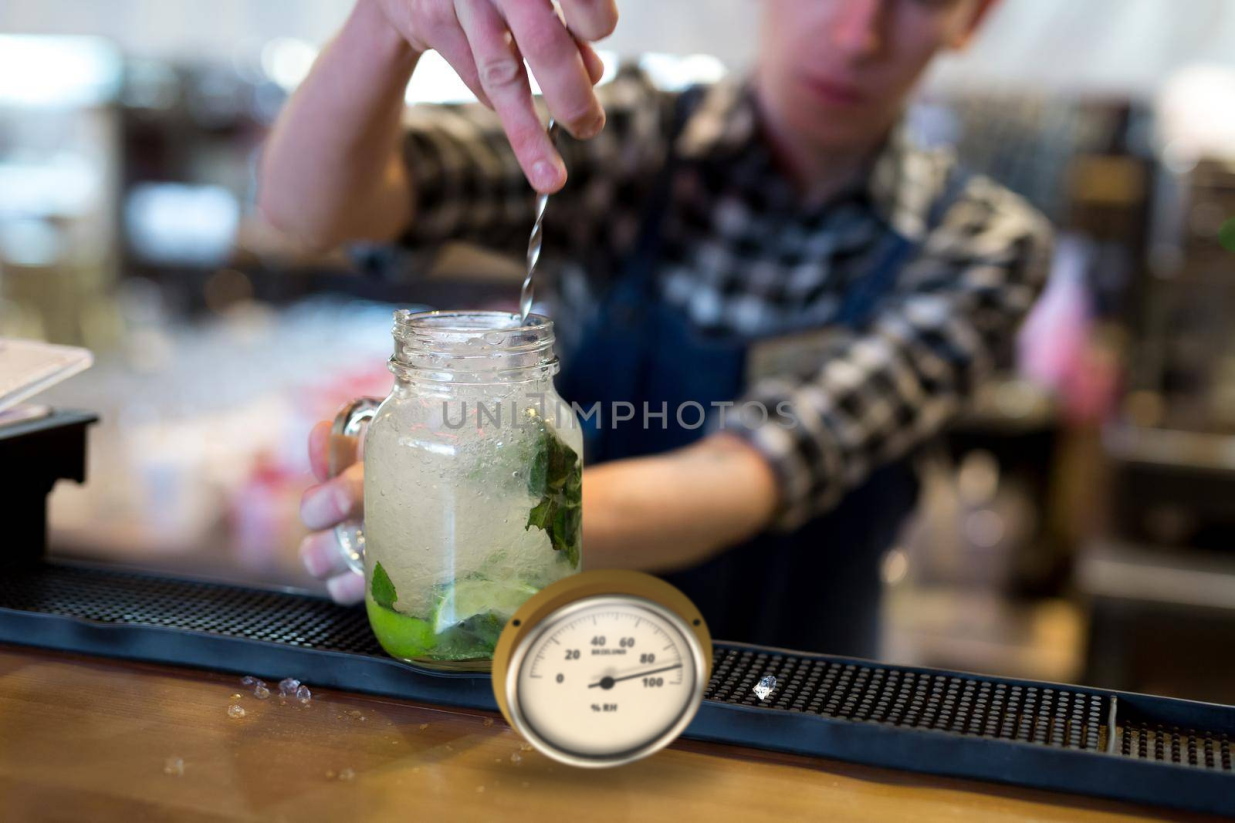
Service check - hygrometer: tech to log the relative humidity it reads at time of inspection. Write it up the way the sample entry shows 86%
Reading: 90%
